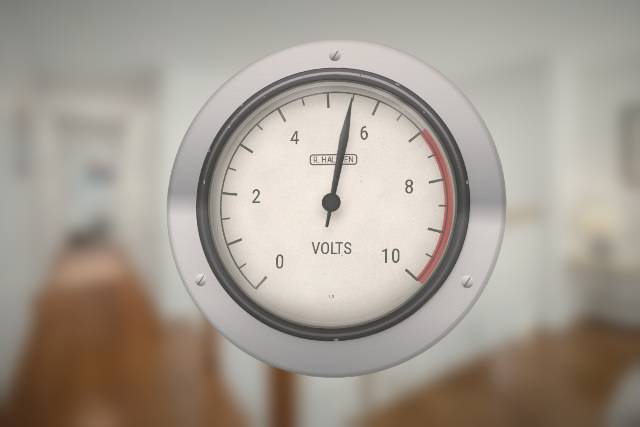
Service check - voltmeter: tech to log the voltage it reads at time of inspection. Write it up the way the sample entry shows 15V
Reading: 5.5V
